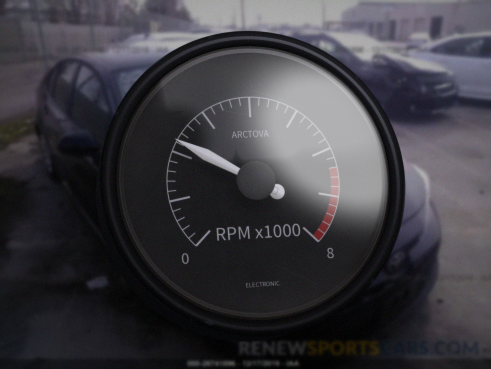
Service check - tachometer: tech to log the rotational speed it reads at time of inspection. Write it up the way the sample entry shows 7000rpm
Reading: 2200rpm
